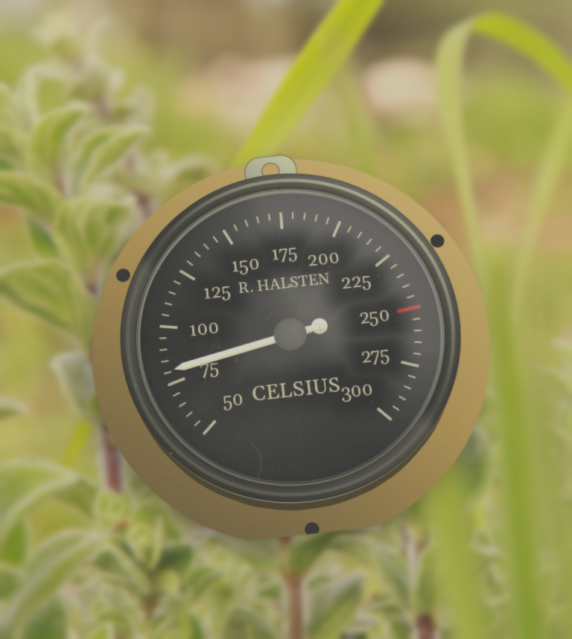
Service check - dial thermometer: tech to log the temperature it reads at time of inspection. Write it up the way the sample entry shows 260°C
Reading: 80°C
